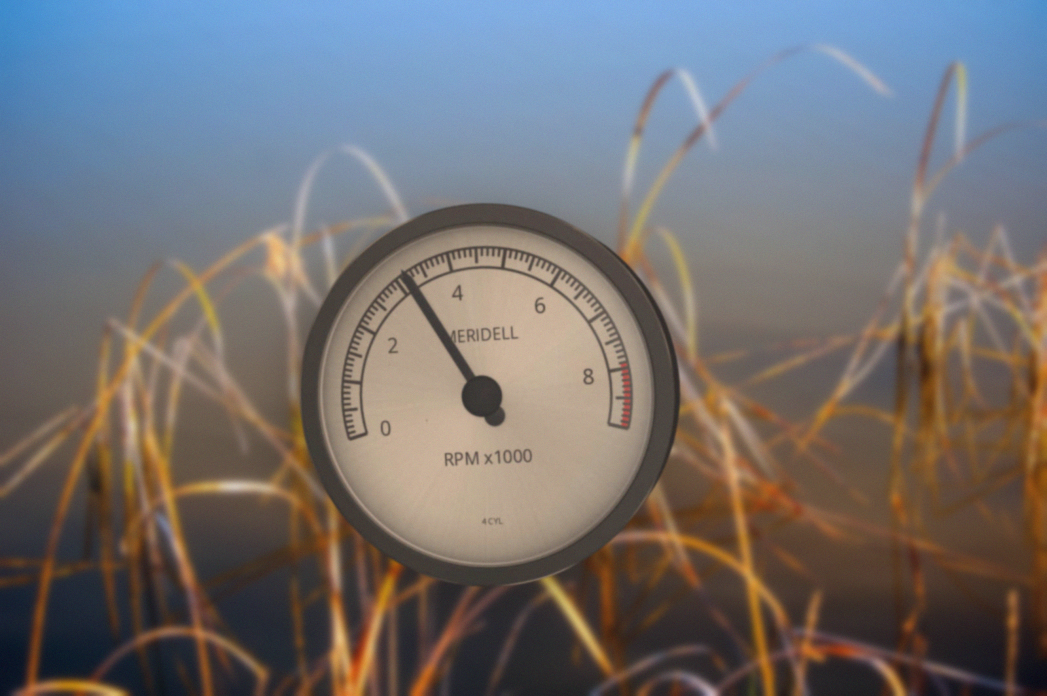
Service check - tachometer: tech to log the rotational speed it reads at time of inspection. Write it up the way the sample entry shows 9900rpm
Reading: 3200rpm
